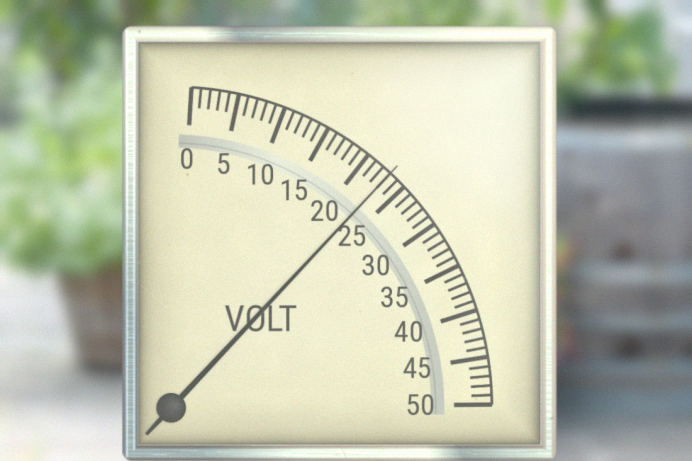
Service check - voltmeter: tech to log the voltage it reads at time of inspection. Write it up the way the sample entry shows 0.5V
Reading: 23V
